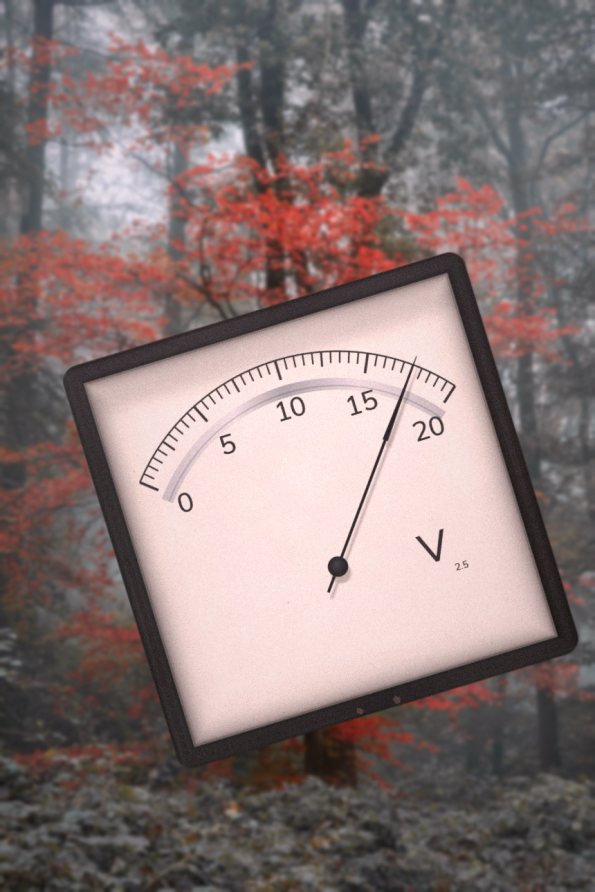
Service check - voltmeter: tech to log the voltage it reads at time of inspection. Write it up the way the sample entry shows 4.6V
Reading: 17.5V
